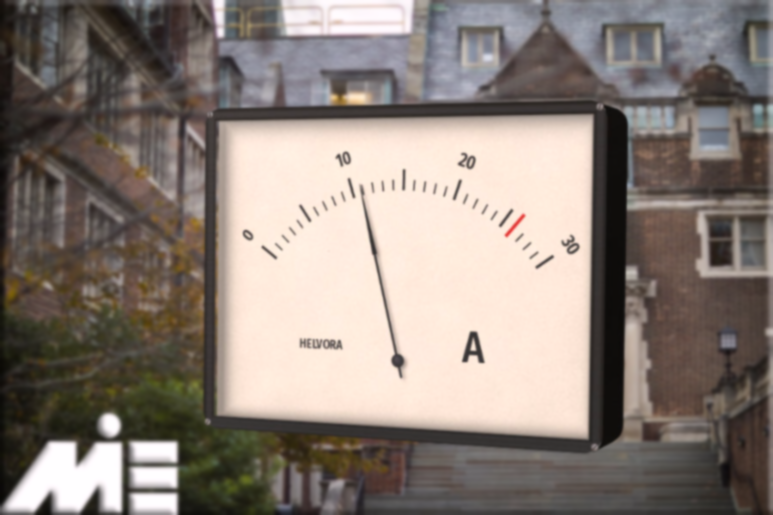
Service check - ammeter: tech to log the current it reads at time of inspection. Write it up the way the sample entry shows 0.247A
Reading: 11A
